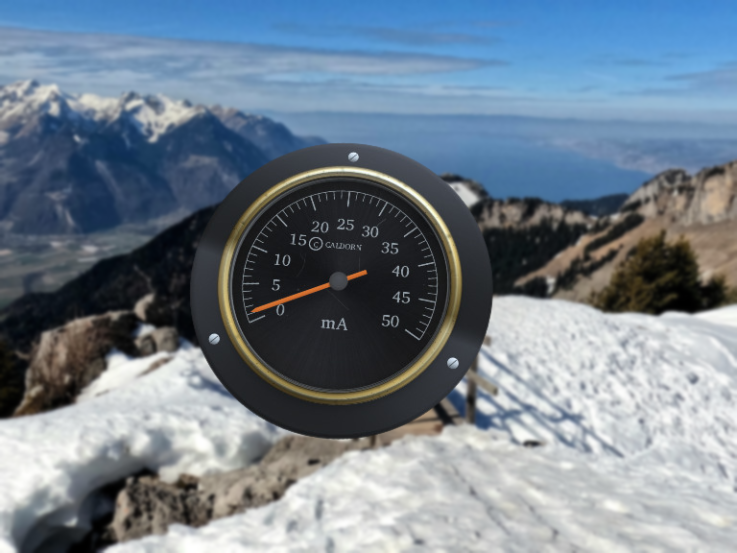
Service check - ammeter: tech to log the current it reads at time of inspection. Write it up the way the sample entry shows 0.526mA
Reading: 1mA
